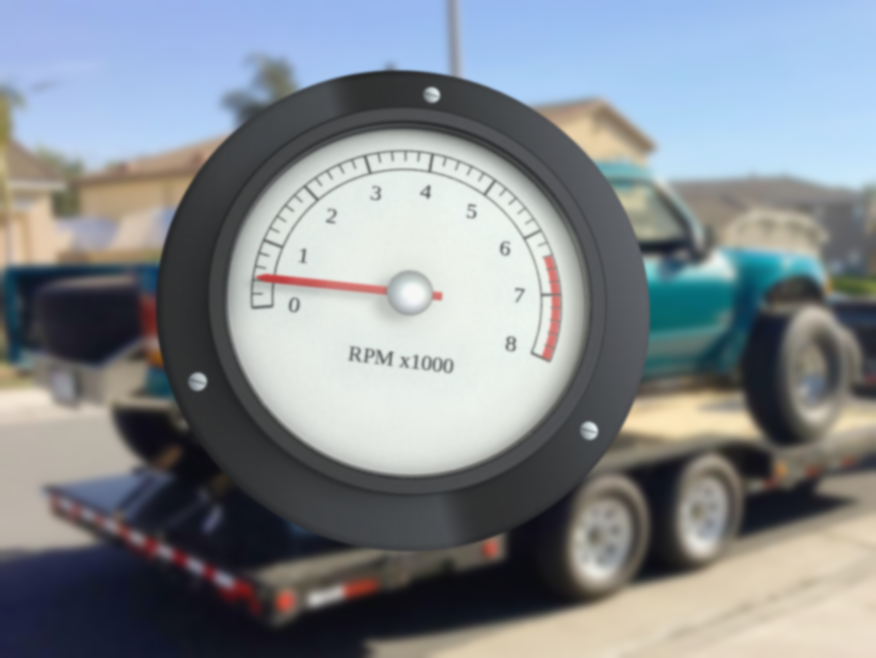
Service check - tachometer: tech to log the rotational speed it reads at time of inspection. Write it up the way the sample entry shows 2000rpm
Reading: 400rpm
